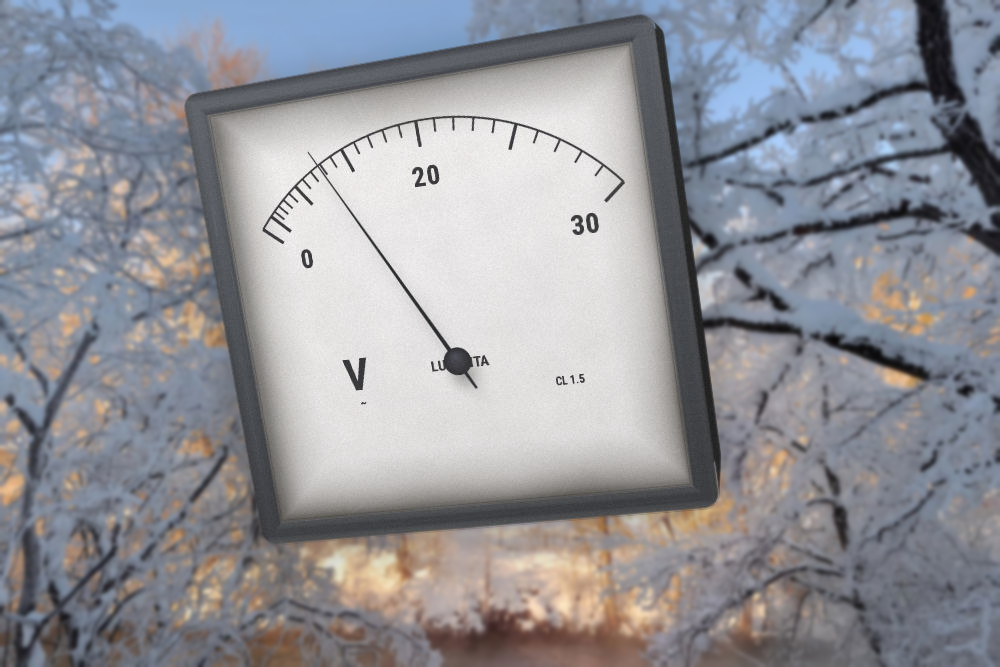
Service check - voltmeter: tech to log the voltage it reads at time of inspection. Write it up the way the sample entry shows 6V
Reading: 13V
